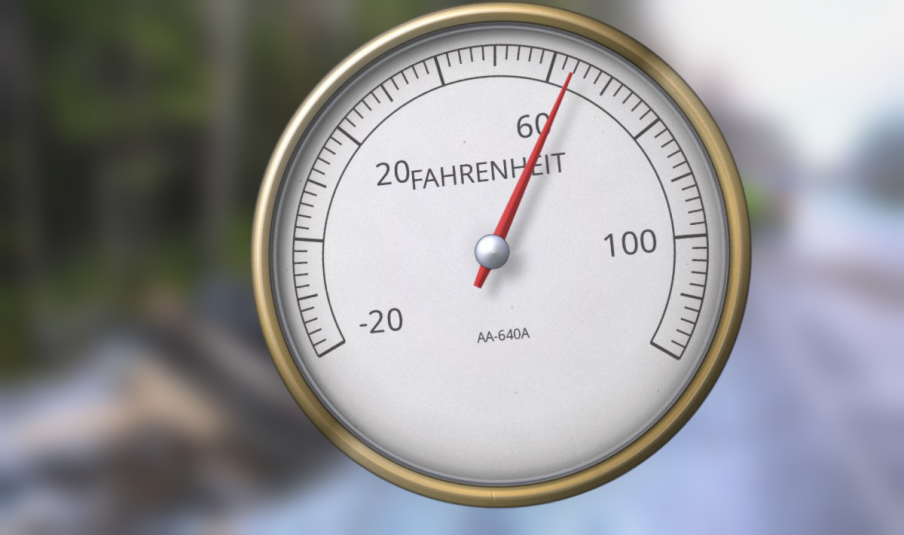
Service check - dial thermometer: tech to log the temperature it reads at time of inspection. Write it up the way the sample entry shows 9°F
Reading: 64°F
